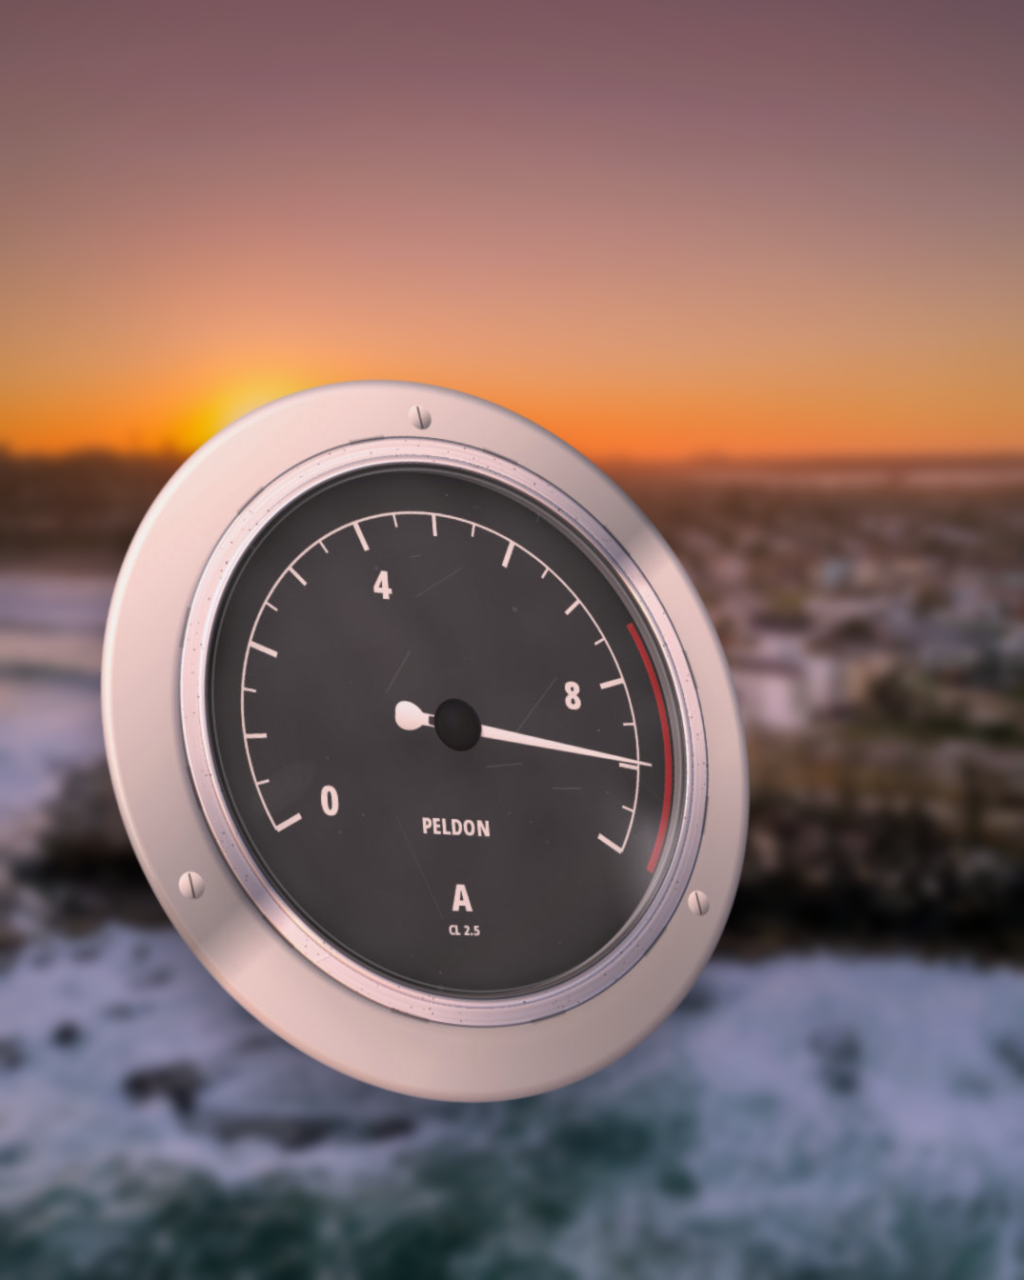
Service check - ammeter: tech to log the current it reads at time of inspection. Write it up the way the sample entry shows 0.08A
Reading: 9A
